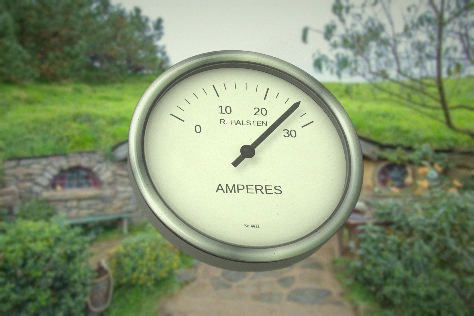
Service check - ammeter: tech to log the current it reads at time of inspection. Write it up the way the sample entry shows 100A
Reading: 26A
